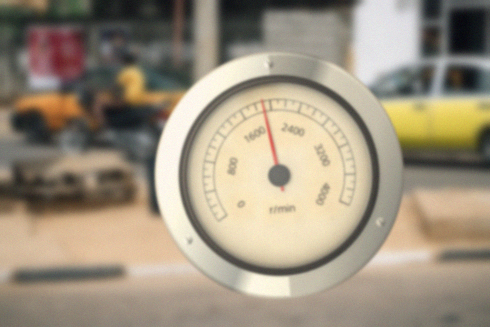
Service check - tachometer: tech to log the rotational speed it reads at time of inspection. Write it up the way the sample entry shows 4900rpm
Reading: 1900rpm
